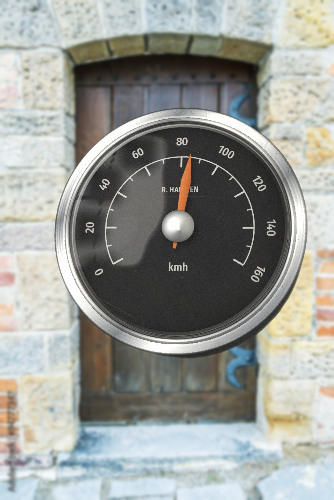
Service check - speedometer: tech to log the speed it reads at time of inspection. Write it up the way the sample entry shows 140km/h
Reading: 85km/h
